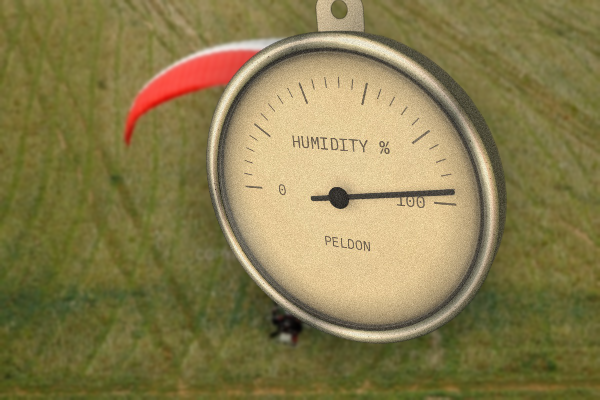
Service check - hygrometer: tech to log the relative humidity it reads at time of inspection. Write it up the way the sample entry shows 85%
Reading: 96%
